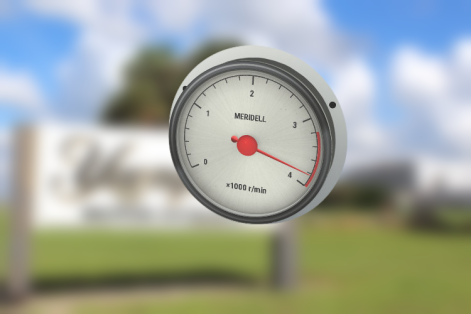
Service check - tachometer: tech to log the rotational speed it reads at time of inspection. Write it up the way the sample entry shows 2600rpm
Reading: 3800rpm
